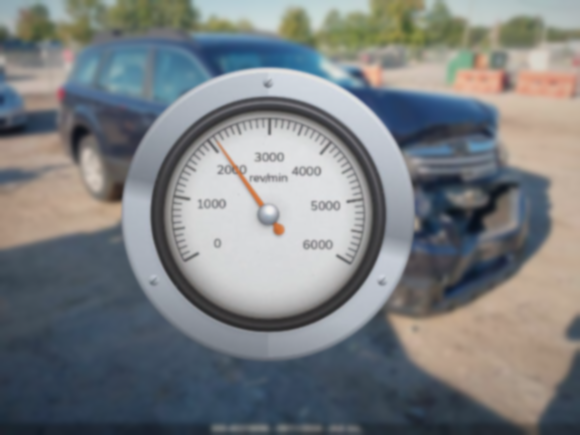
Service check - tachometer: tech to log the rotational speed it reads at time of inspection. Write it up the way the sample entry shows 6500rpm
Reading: 2100rpm
